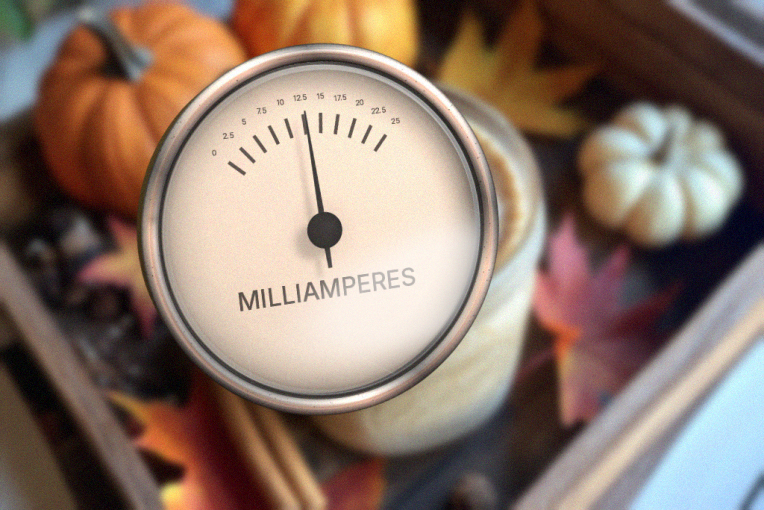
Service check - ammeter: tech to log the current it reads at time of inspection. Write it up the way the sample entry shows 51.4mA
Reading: 12.5mA
